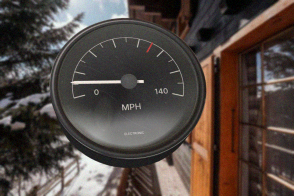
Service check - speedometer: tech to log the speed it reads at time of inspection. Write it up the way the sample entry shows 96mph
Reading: 10mph
